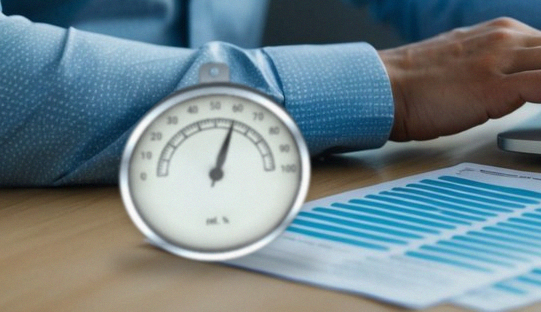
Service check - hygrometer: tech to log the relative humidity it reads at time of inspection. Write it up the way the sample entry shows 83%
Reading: 60%
